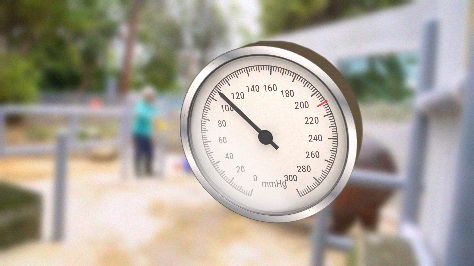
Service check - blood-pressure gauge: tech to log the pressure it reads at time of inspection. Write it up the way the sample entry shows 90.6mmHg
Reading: 110mmHg
